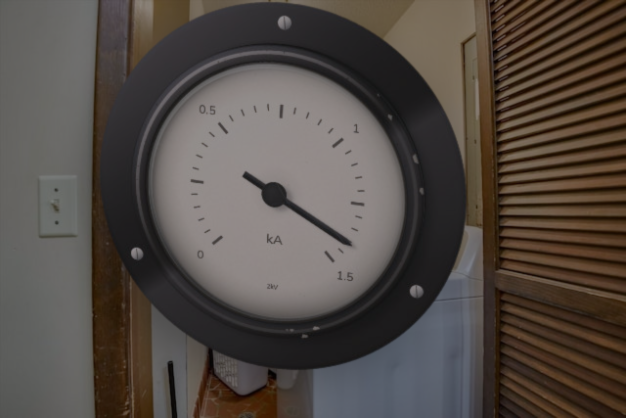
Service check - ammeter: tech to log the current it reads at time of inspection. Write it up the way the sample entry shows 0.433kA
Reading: 1.4kA
